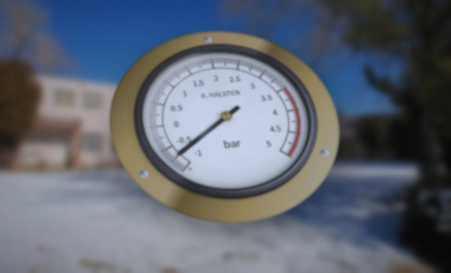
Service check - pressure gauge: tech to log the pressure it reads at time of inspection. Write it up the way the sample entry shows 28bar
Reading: -0.75bar
